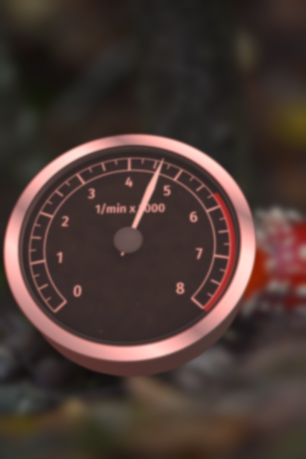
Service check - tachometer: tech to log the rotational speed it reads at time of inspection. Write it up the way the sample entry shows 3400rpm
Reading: 4625rpm
